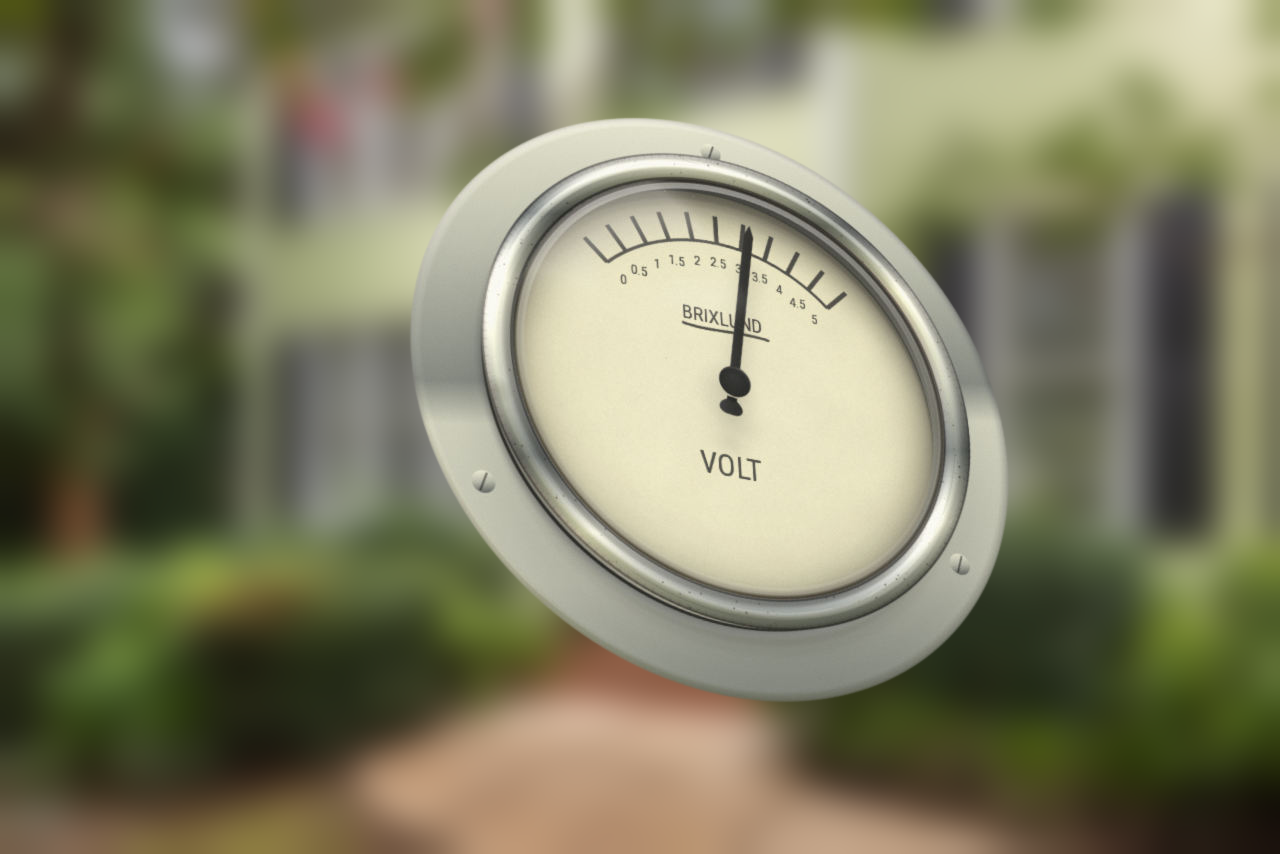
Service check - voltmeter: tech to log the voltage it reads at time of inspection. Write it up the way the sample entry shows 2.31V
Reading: 3V
